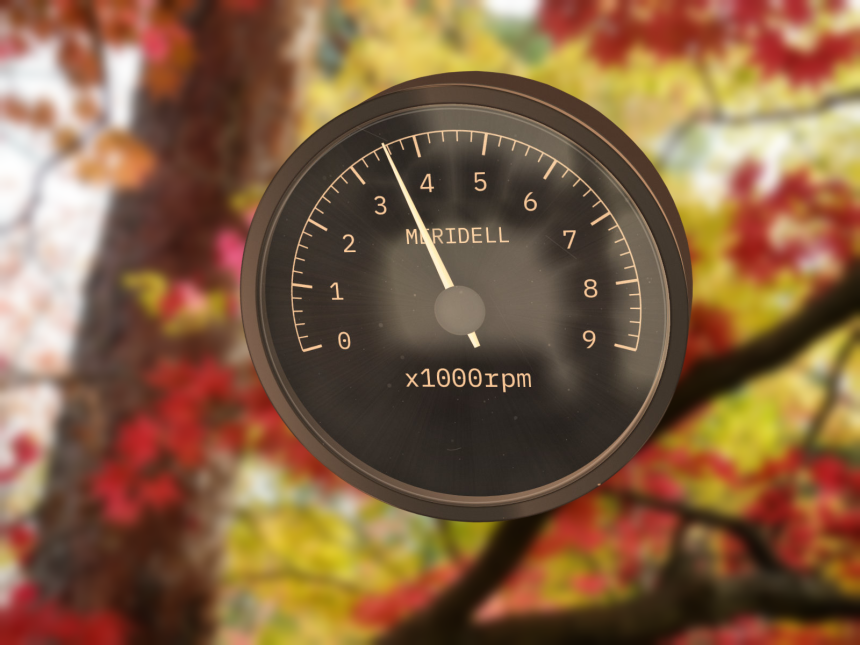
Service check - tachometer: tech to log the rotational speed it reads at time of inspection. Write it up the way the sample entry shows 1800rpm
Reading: 3600rpm
